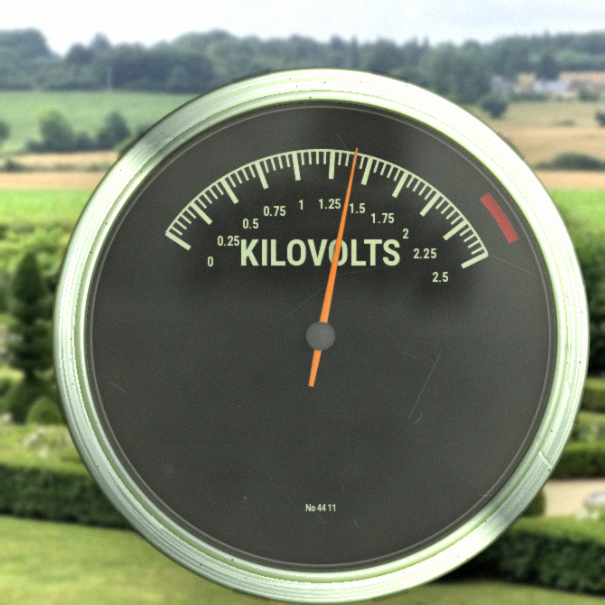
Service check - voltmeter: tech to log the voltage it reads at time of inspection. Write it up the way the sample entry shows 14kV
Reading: 1.4kV
